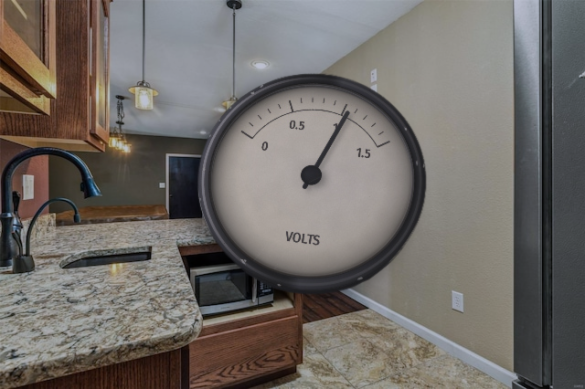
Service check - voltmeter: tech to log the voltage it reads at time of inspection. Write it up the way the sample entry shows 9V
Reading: 1.05V
